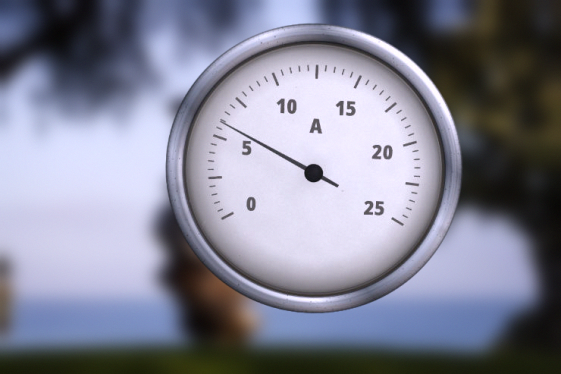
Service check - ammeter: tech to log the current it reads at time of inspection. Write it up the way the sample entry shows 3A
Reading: 6A
